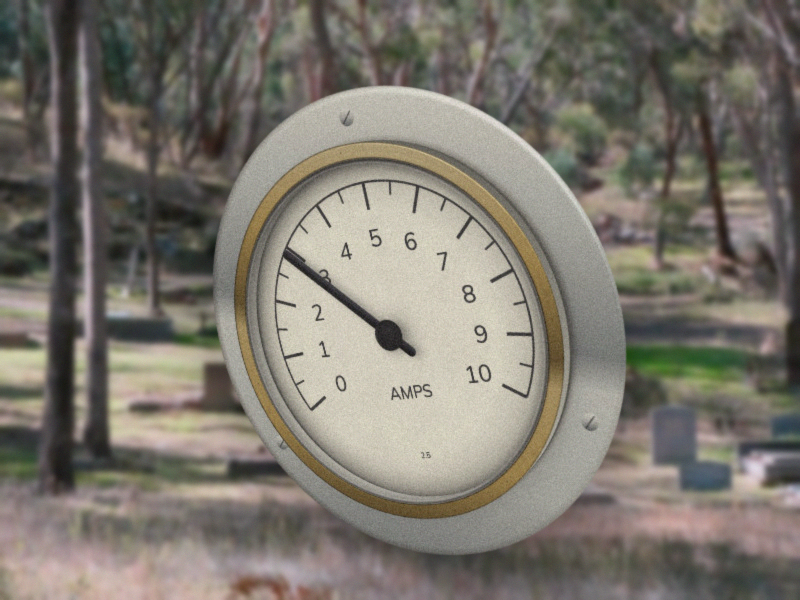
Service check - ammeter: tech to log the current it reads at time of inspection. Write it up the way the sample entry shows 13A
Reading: 3A
